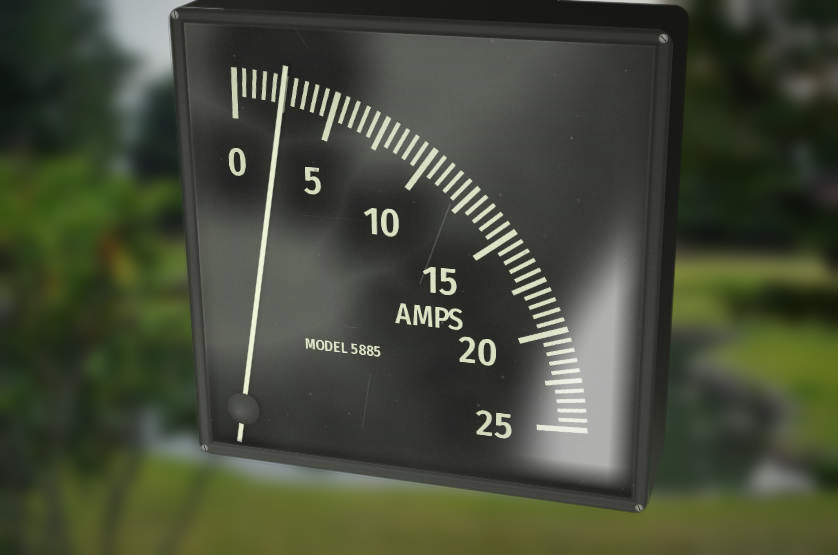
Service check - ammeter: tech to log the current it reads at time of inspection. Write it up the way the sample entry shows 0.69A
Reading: 2.5A
